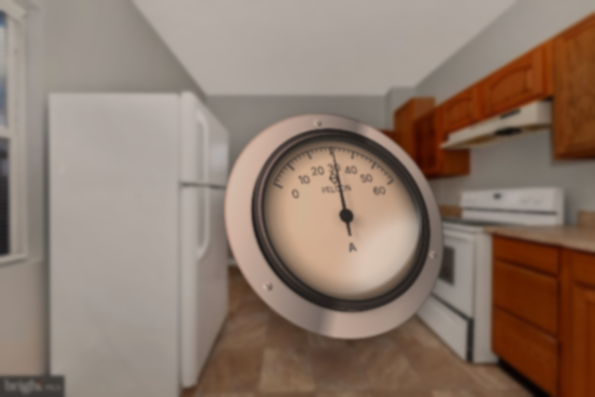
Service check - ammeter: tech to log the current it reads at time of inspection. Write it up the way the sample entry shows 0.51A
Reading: 30A
